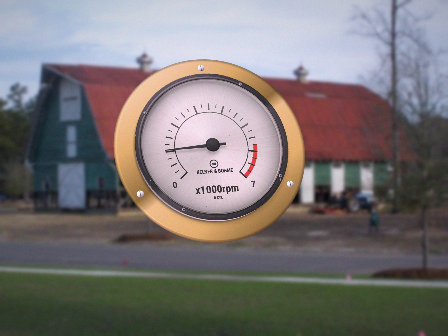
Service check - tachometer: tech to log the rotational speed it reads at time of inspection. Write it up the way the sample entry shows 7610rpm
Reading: 1000rpm
